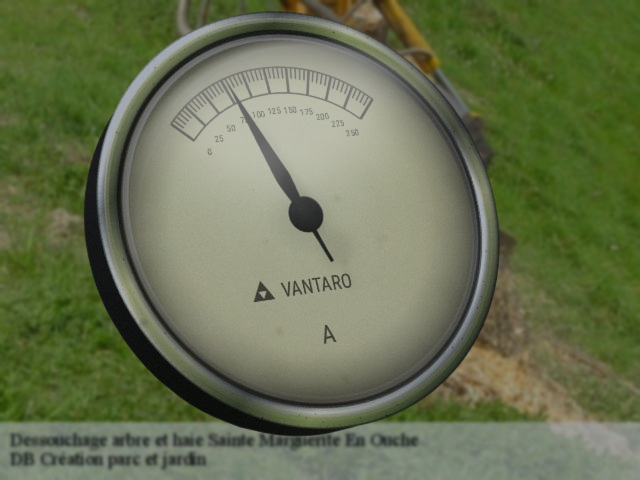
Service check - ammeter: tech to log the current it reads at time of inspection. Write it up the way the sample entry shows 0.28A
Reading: 75A
